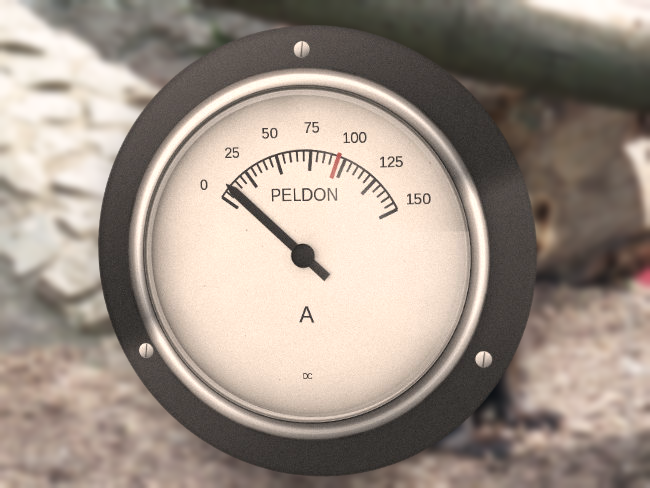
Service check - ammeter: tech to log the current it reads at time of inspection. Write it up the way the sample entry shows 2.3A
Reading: 10A
